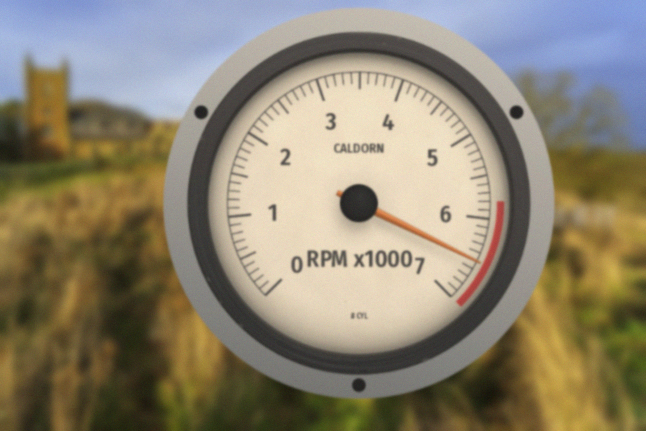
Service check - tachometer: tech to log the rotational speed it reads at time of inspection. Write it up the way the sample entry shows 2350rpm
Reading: 6500rpm
